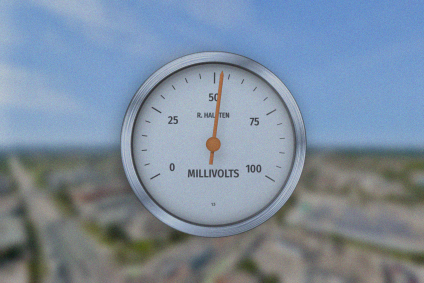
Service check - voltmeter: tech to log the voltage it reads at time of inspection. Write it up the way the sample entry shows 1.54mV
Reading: 52.5mV
